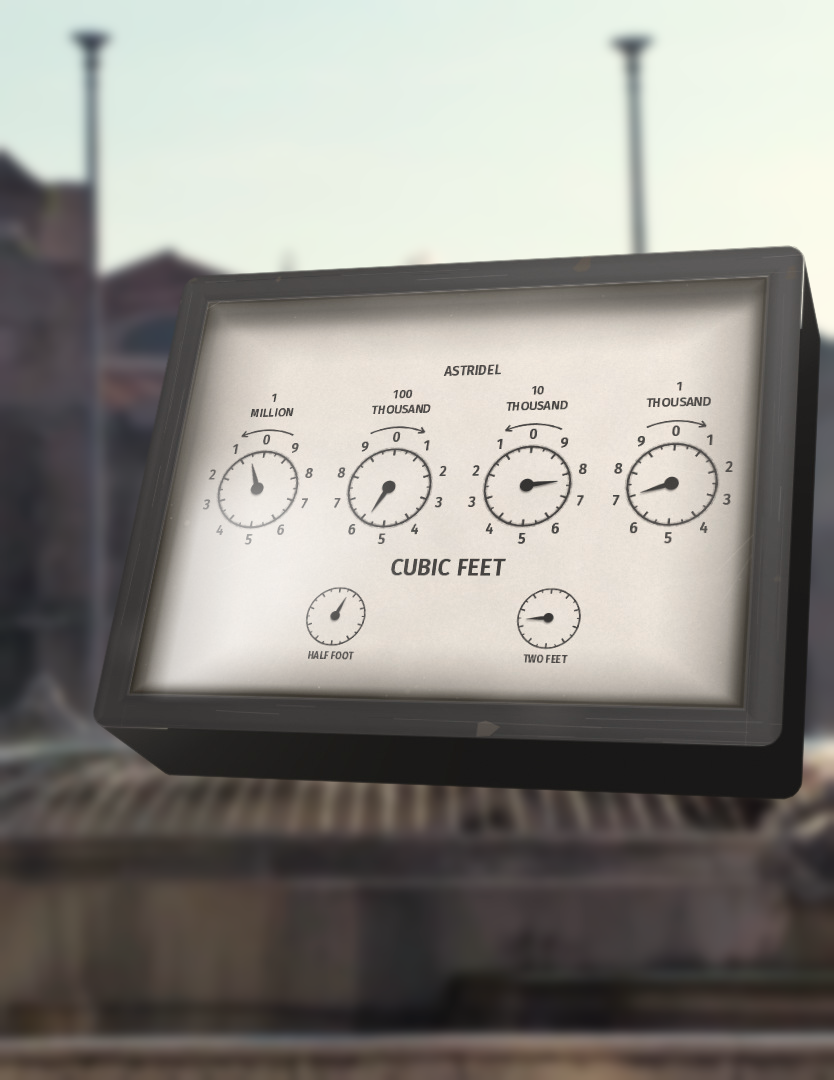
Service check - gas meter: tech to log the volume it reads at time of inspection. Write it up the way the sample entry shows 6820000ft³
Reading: 57700ft³
